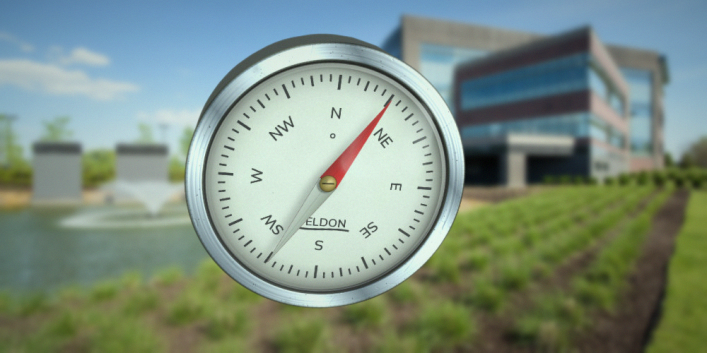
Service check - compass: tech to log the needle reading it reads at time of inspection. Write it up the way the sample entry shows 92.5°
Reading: 30°
